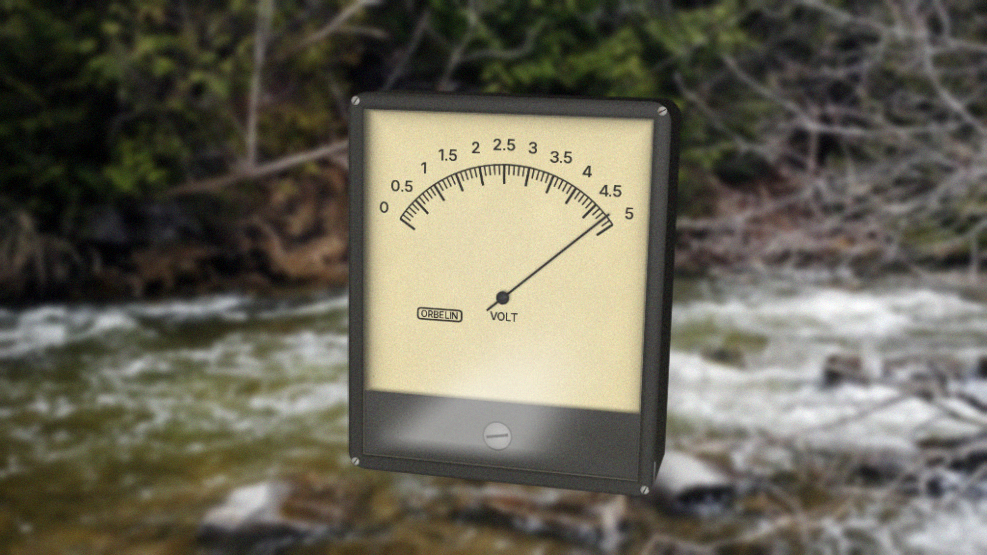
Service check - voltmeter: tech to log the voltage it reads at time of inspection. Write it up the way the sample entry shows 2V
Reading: 4.8V
